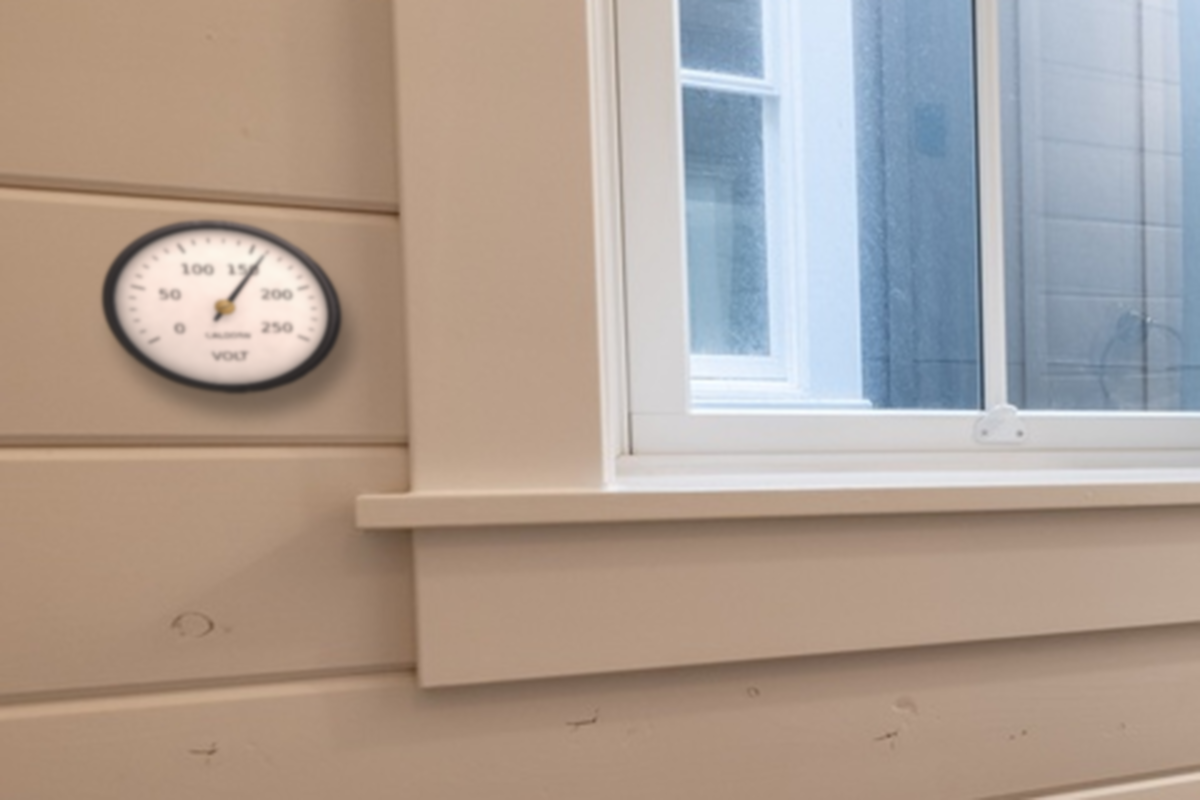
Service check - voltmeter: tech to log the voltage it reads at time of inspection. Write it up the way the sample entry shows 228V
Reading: 160V
